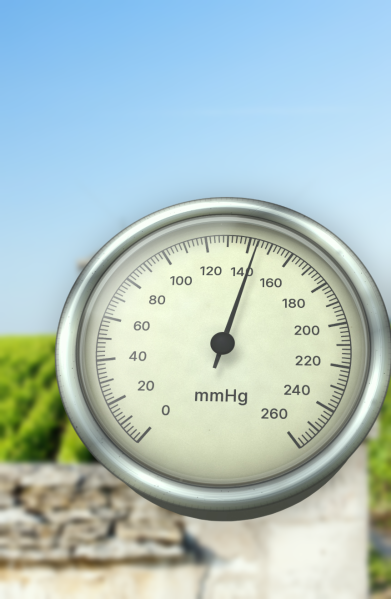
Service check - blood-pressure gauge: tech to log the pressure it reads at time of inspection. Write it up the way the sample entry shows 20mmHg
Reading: 144mmHg
